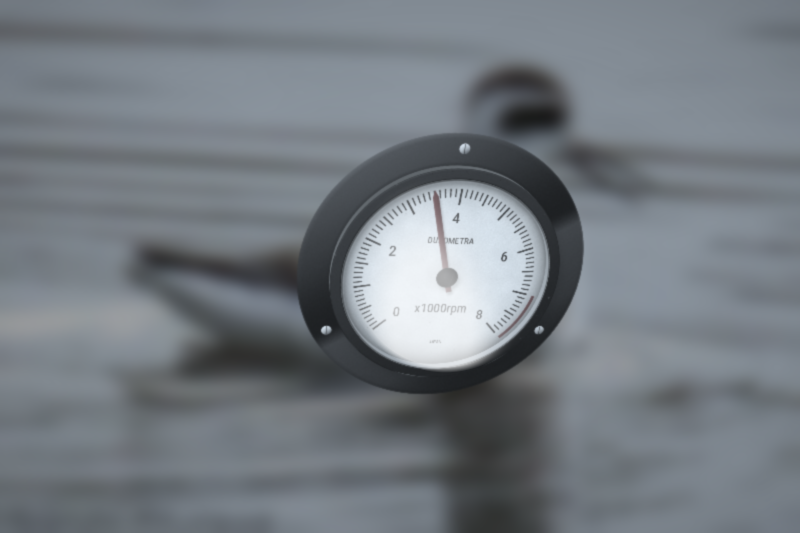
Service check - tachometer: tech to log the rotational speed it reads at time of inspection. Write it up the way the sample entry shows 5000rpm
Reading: 3500rpm
